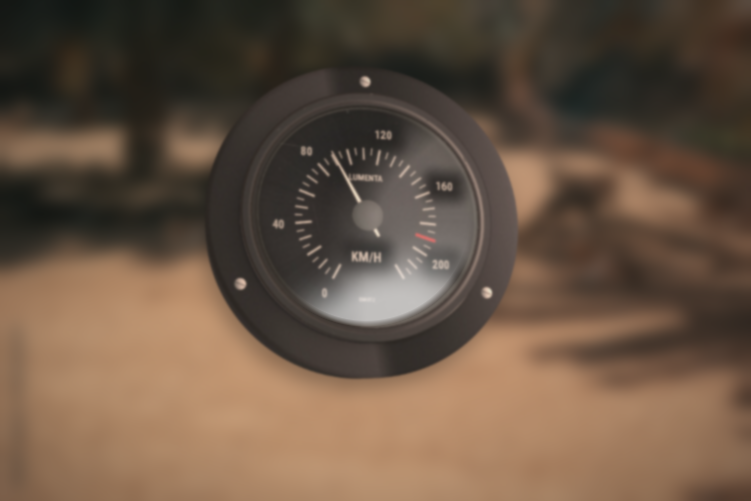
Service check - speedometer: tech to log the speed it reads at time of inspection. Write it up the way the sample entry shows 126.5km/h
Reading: 90km/h
